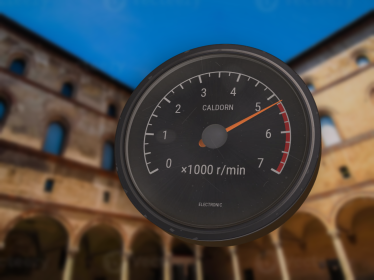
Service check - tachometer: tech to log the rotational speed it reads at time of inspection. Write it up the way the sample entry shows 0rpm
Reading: 5250rpm
